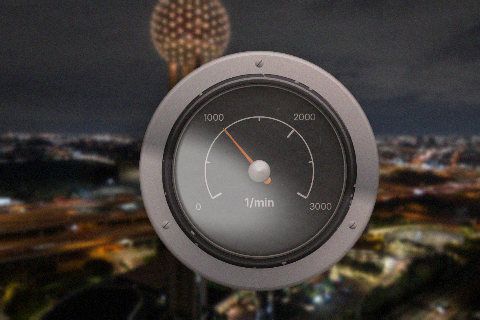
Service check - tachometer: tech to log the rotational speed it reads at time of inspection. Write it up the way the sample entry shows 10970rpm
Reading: 1000rpm
